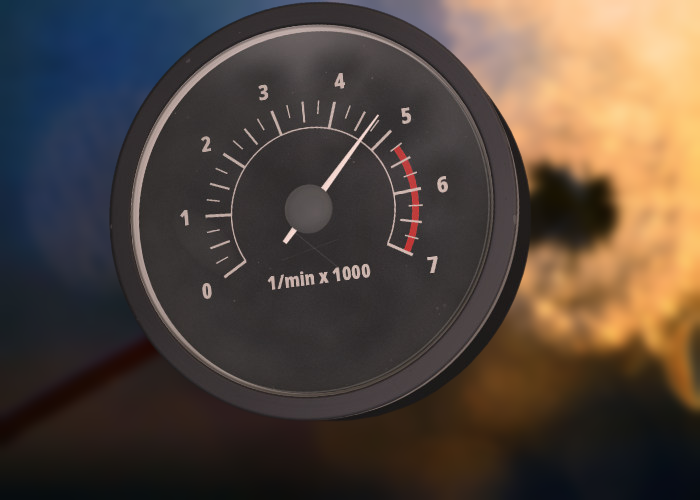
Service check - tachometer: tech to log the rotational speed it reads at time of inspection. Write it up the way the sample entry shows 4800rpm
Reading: 4750rpm
